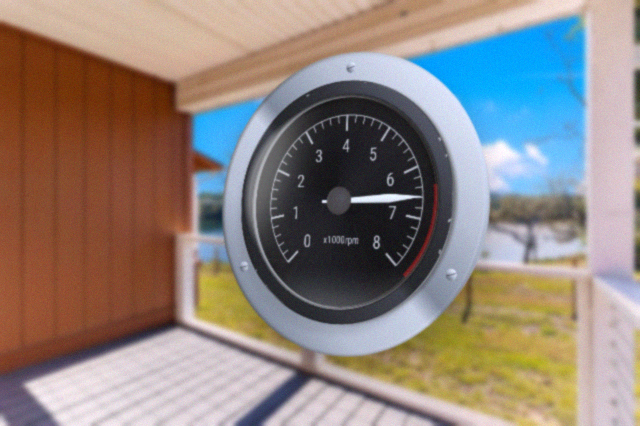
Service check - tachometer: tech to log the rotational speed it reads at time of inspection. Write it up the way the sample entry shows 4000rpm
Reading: 6600rpm
